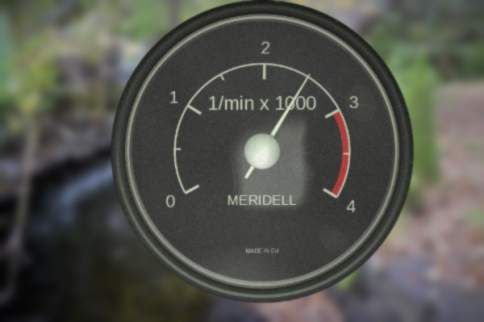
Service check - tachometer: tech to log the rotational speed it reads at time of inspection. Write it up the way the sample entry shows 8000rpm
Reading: 2500rpm
